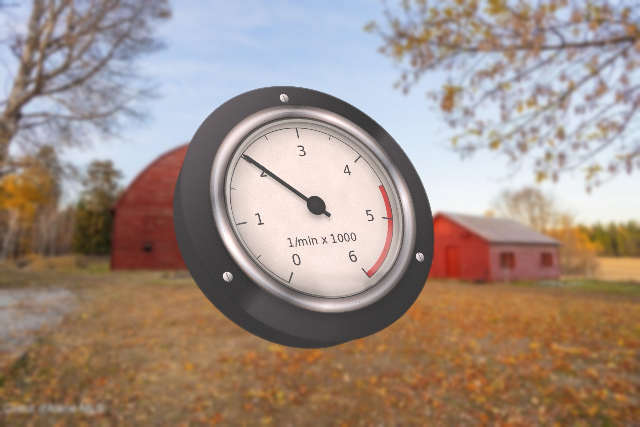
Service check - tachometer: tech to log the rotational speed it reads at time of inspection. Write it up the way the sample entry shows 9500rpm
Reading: 2000rpm
